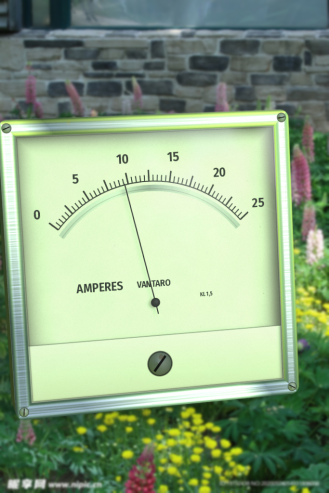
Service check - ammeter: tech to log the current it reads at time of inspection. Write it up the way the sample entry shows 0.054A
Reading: 9.5A
